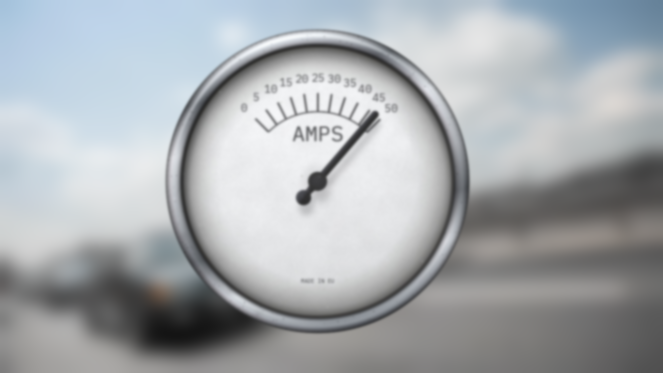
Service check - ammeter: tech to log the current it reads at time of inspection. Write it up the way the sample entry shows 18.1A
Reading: 47.5A
